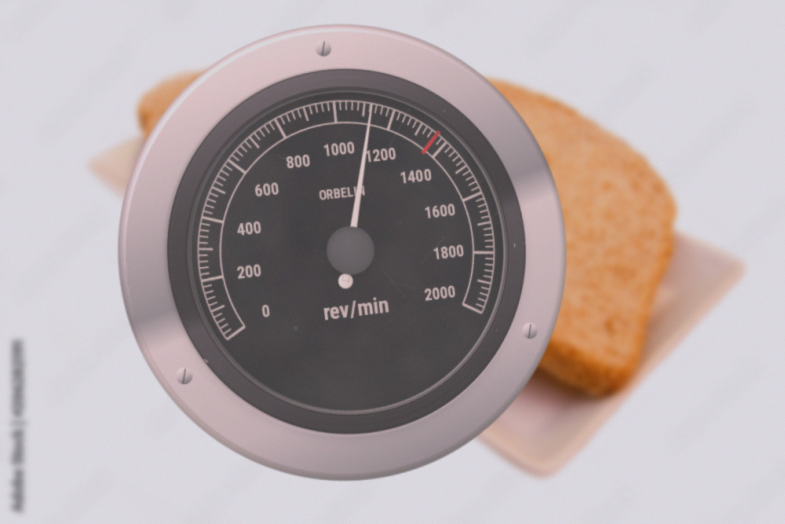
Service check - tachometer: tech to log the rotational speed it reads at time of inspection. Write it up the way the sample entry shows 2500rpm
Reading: 1120rpm
